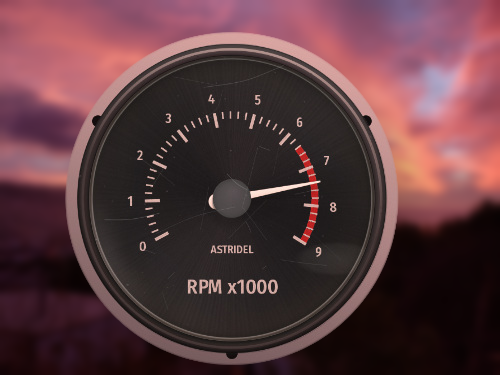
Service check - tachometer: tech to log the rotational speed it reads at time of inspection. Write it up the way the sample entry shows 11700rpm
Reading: 7400rpm
